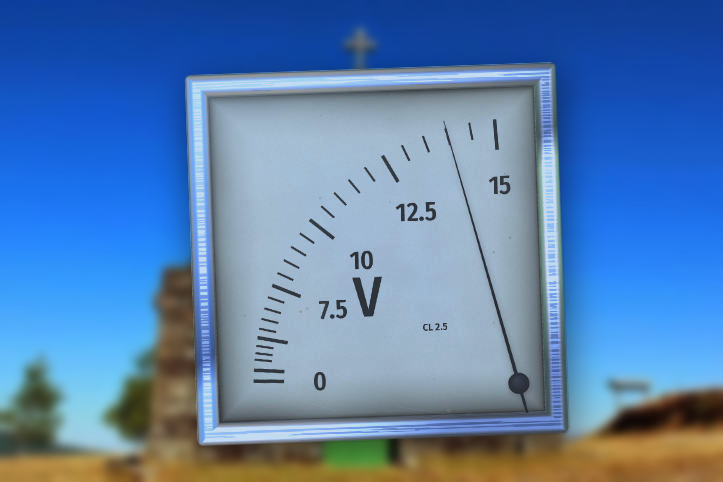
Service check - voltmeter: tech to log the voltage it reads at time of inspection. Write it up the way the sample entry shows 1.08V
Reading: 14V
